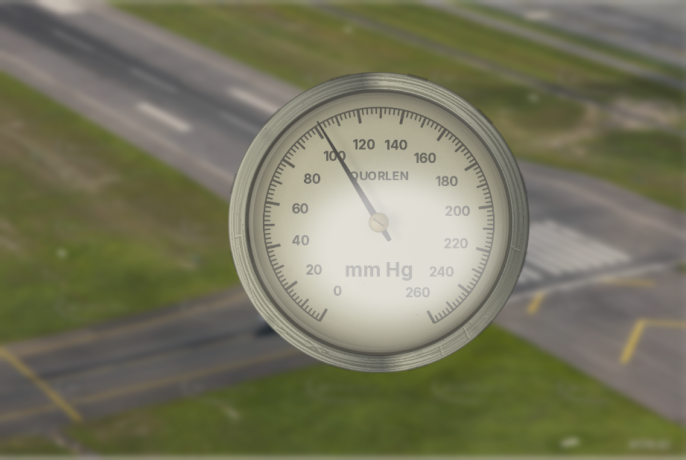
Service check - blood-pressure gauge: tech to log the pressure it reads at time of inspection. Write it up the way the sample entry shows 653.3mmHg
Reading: 102mmHg
